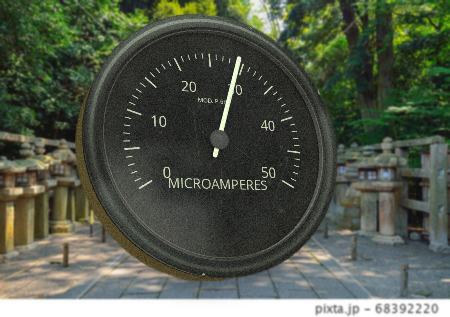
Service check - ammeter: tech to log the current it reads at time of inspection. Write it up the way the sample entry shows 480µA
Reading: 29µA
